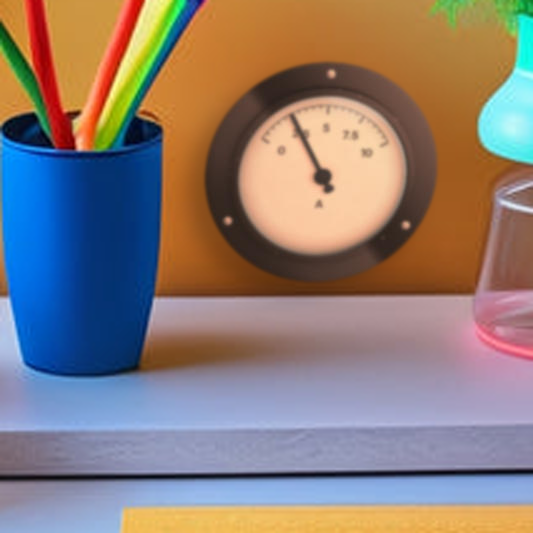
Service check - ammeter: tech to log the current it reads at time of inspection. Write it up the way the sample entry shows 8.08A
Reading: 2.5A
